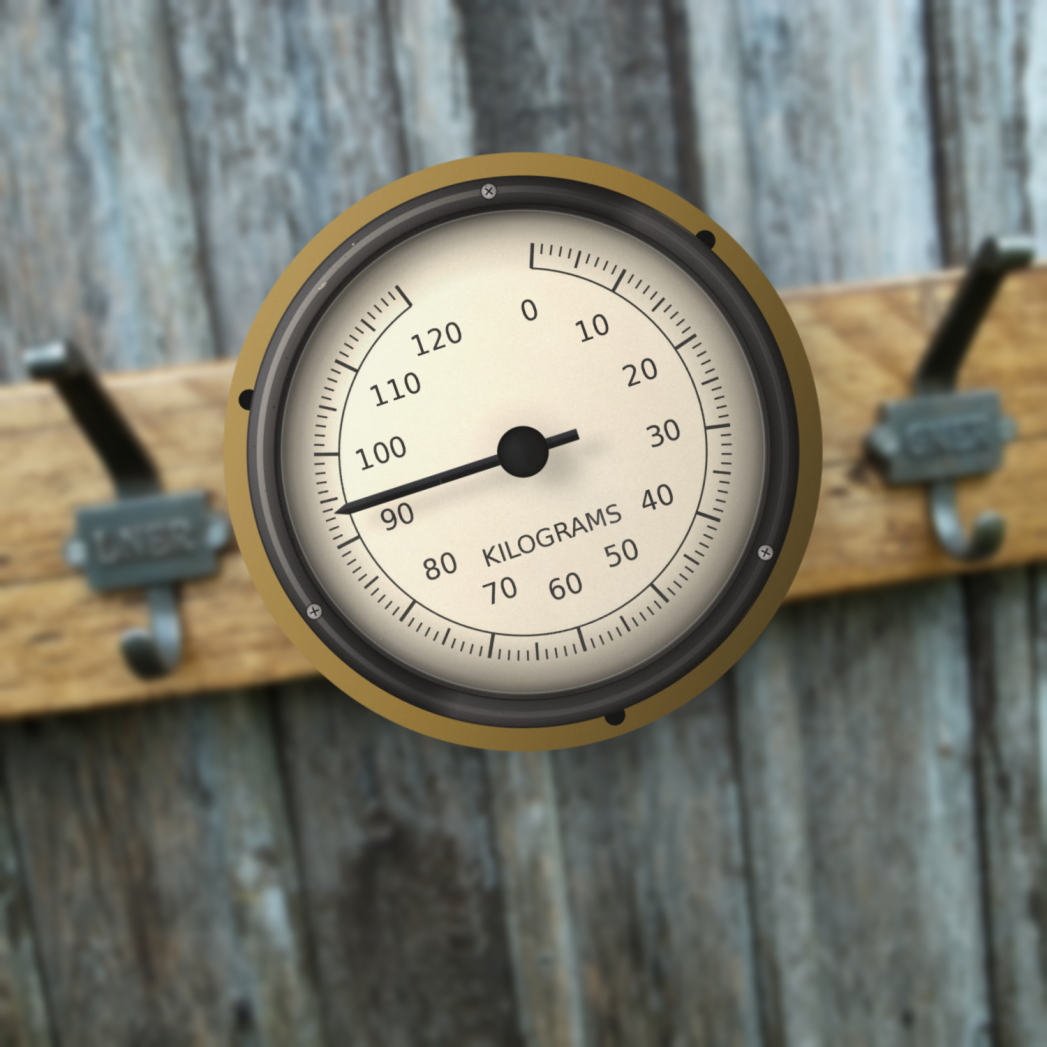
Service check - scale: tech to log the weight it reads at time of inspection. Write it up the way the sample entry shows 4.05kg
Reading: 93.5kg
